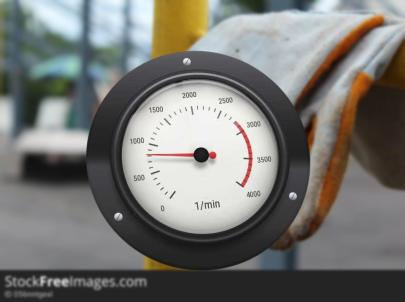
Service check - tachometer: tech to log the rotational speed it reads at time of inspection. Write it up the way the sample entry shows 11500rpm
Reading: 800rpm
